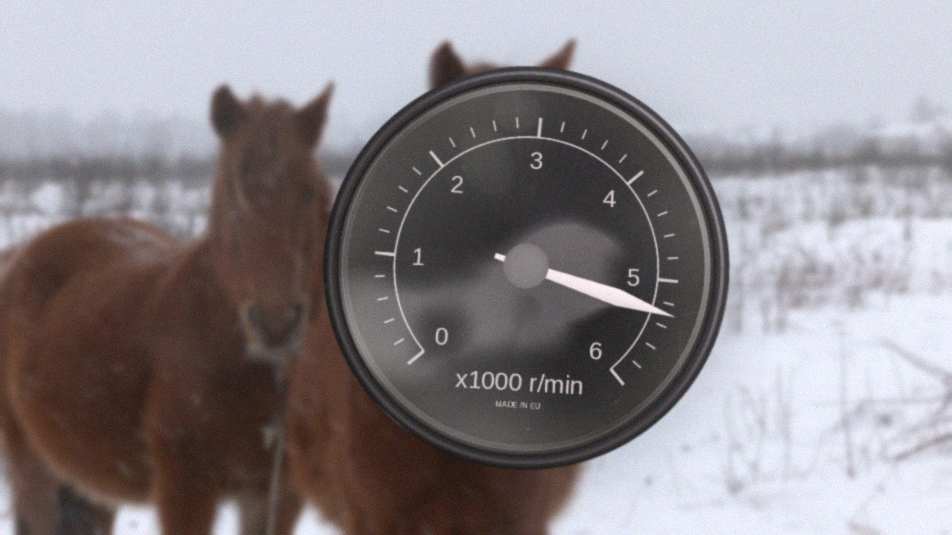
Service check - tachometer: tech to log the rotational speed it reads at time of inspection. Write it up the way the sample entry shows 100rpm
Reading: 5300rpm
